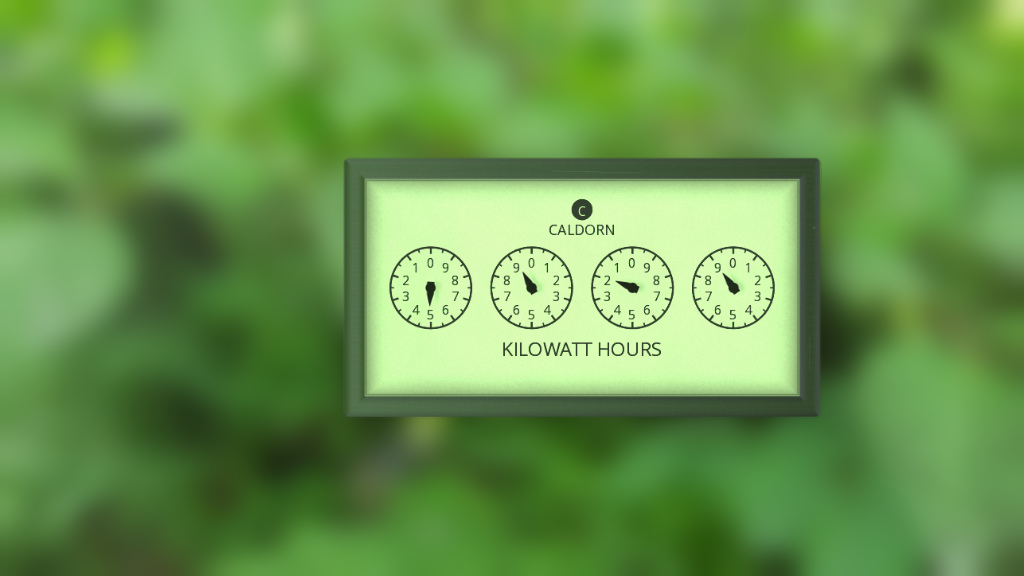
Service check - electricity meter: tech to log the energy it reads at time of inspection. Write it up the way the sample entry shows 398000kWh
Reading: 4919kWh
